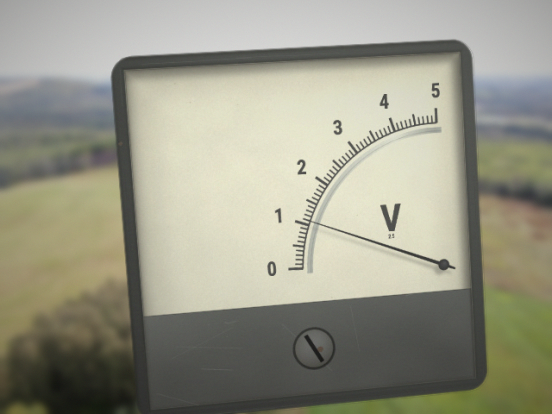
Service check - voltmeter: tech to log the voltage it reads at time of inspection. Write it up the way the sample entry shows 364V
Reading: 1.1V
